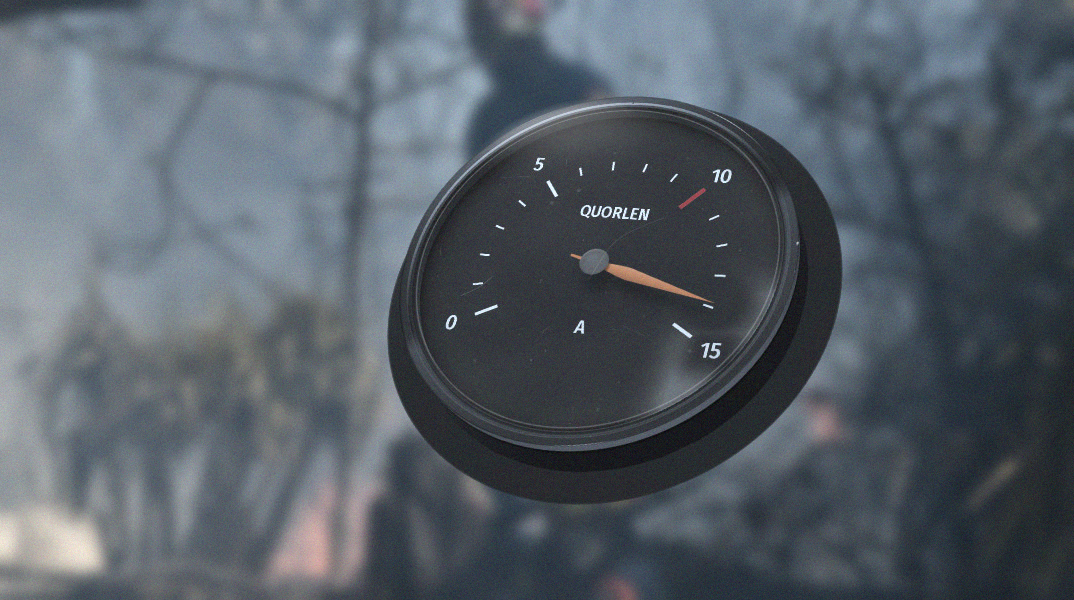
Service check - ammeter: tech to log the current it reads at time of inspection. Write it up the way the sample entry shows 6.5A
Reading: 14A
